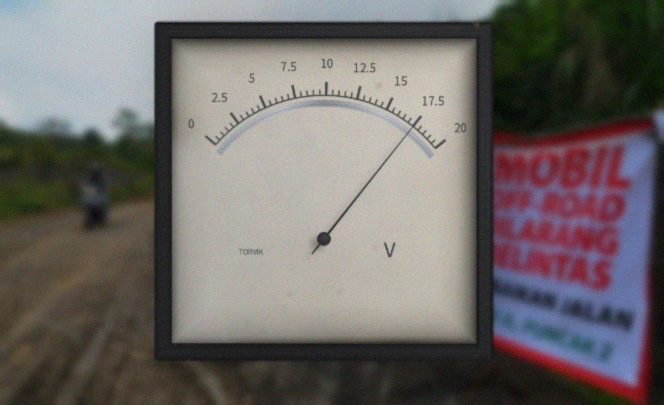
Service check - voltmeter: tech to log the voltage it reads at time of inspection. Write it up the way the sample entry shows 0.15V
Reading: 17.5V
